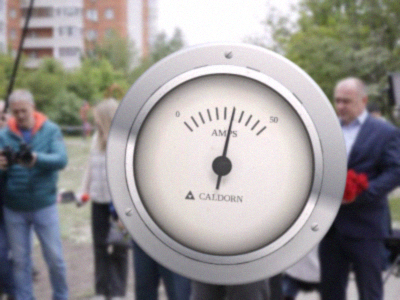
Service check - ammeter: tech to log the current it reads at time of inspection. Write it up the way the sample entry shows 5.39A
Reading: 30A
